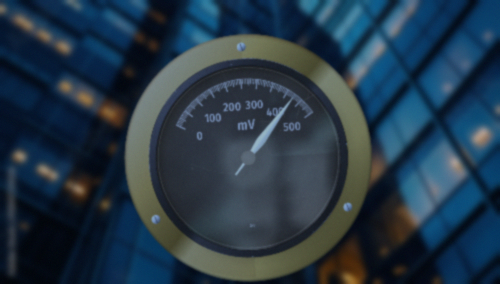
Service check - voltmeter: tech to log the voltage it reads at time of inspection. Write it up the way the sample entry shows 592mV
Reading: 425mV
